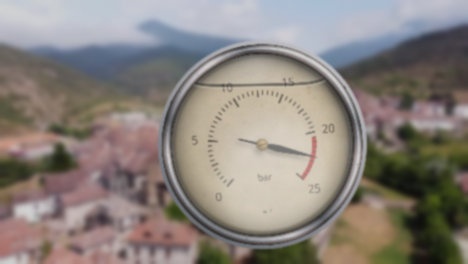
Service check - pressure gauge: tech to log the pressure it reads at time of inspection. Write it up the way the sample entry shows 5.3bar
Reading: 22.5bar
